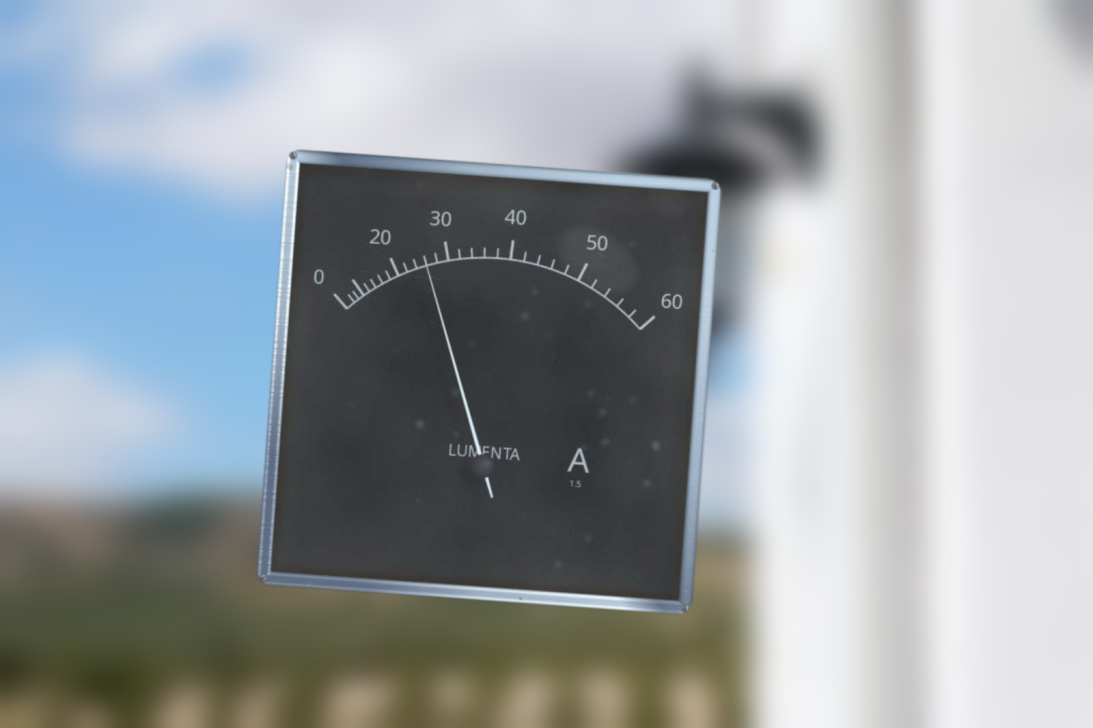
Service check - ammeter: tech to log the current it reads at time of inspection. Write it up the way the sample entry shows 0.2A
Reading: 26A
